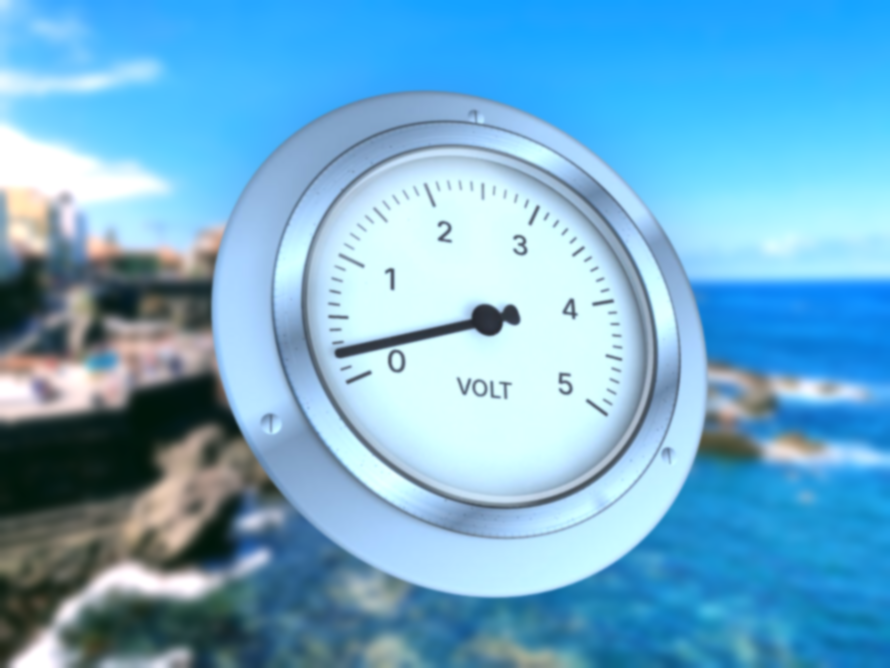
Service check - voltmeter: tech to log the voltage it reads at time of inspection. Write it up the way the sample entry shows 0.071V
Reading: 0.2V
